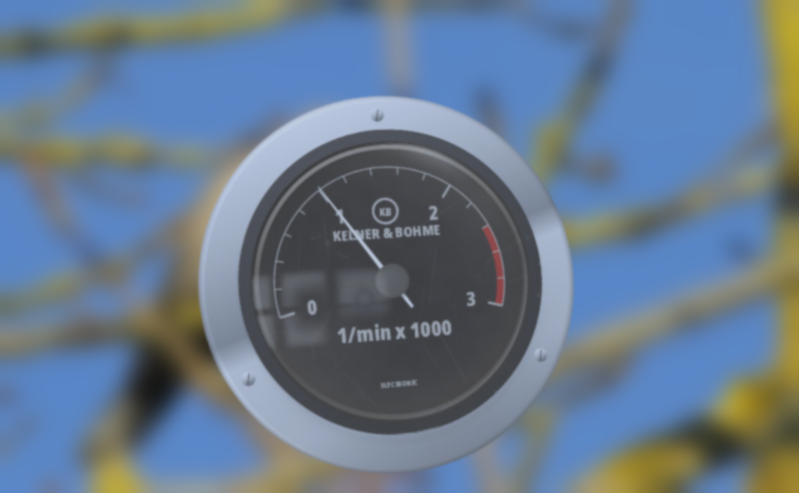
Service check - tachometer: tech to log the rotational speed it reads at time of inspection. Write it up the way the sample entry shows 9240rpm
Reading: 1000rpm
